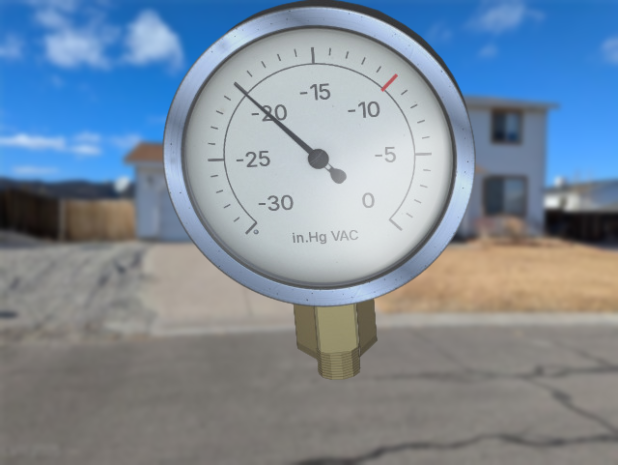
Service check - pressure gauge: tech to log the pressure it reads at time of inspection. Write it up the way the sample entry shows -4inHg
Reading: -20inHg
